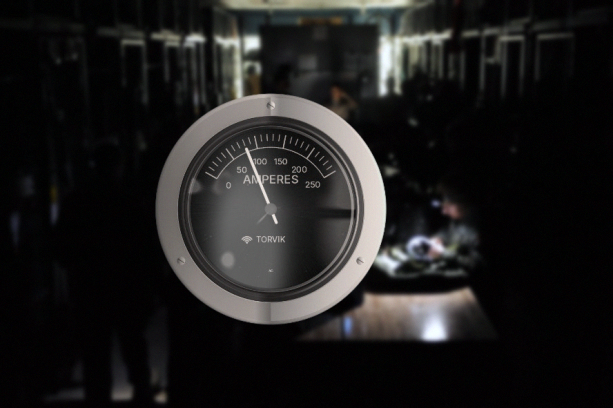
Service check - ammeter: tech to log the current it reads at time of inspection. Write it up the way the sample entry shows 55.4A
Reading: 80A
